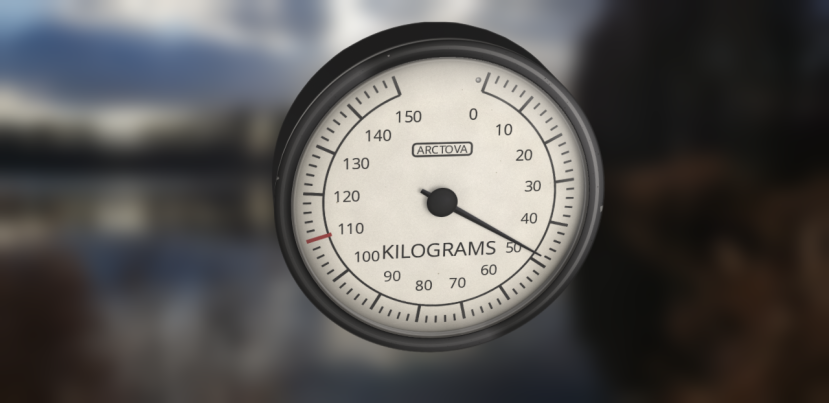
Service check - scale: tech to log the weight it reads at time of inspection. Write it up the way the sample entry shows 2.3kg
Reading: 48kg
